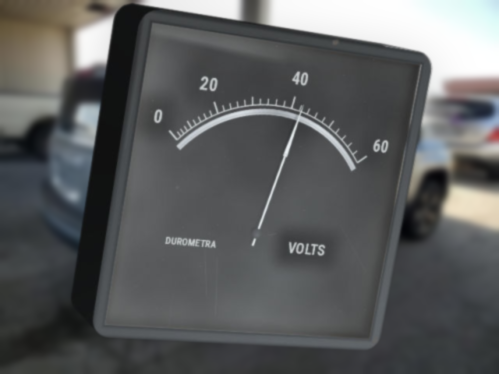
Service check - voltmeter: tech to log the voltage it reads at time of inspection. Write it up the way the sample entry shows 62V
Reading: 42V
